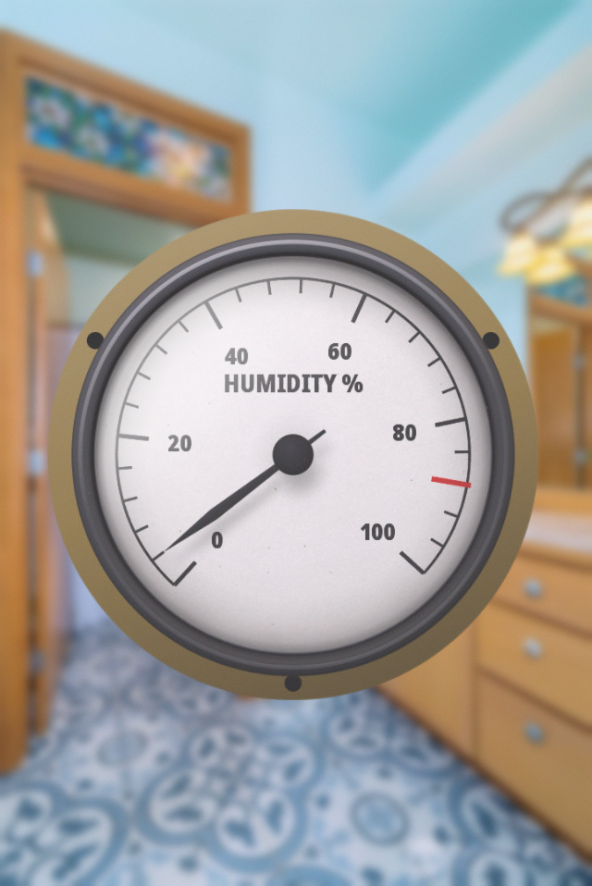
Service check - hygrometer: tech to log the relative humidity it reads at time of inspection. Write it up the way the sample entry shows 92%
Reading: 4%
